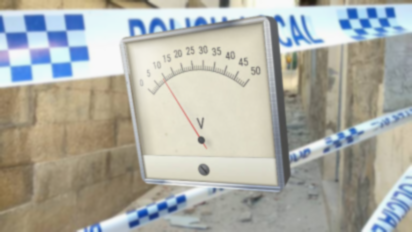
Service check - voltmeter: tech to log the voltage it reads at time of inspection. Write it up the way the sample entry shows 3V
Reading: 10V
